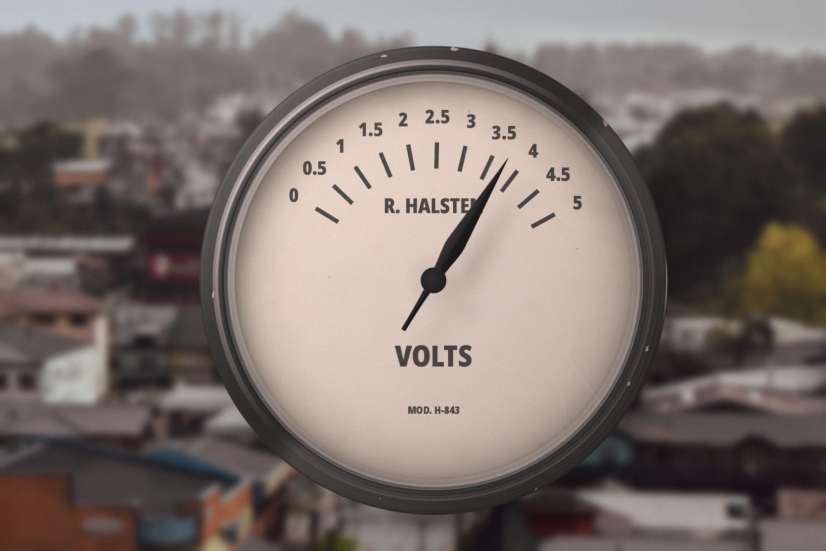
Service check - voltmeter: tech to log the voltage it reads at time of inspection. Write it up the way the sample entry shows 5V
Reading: 3.75V
